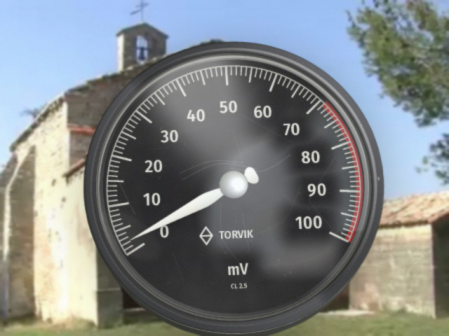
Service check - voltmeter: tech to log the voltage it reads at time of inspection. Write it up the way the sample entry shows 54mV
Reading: 2mV
